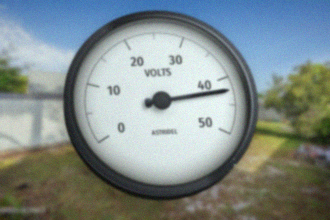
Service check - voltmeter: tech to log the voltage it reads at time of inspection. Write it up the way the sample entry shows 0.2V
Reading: 42.5V
